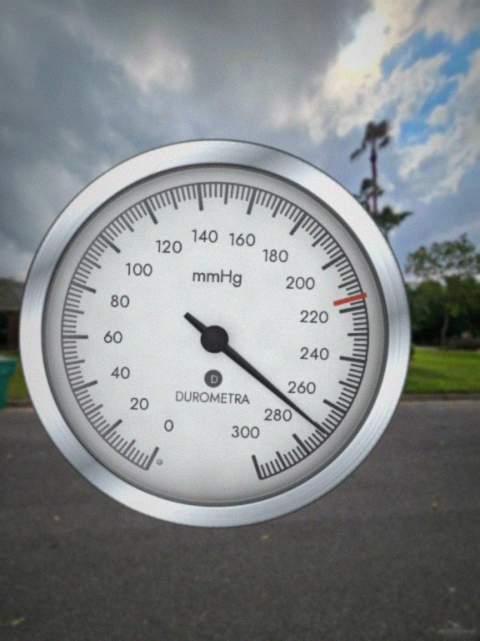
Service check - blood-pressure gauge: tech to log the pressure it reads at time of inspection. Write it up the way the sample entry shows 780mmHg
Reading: 270mmHg
